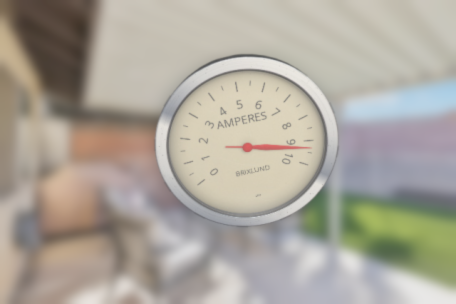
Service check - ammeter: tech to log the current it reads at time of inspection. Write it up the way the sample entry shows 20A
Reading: 9.25A
